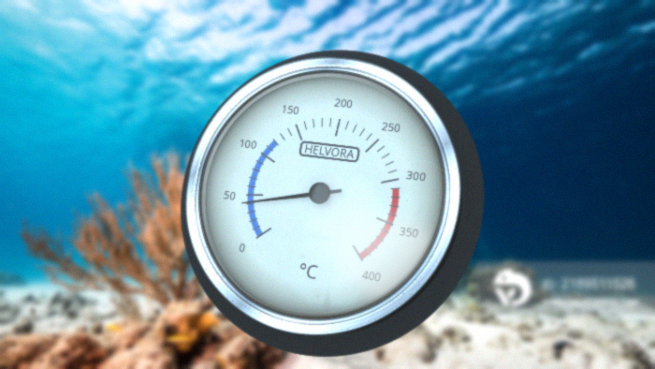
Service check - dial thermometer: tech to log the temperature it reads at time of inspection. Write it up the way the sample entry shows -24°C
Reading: 40°C
